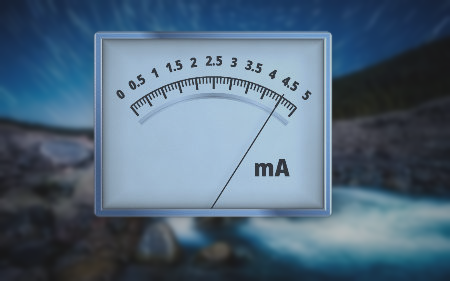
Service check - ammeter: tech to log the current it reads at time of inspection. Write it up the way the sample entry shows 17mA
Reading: 4.5mA
